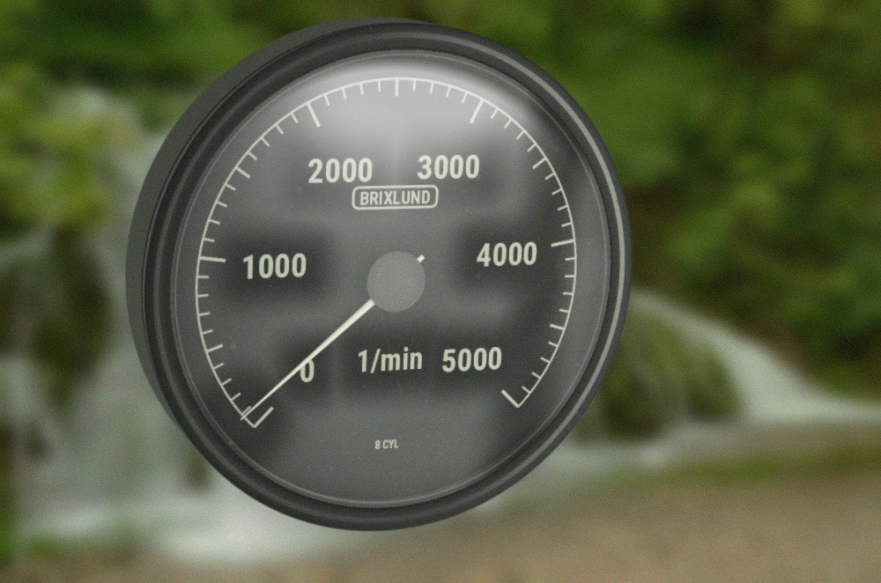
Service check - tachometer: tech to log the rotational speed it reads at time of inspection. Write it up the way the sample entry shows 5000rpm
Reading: 100rpm
